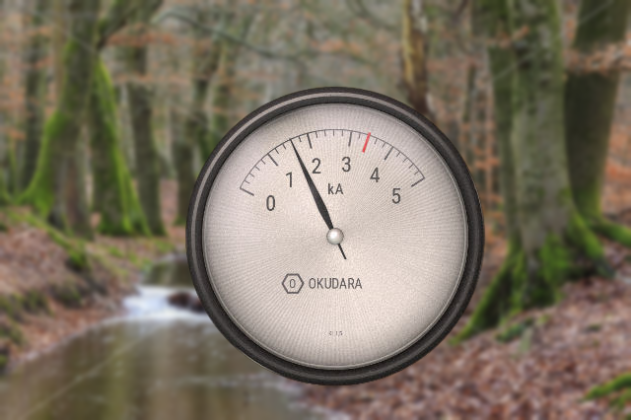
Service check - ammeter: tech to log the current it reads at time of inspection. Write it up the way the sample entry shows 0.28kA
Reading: 1.6kA
